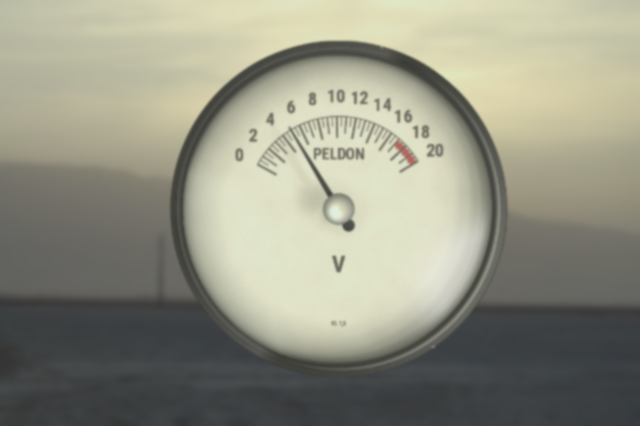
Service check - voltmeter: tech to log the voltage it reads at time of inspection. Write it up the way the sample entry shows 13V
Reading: 5V
